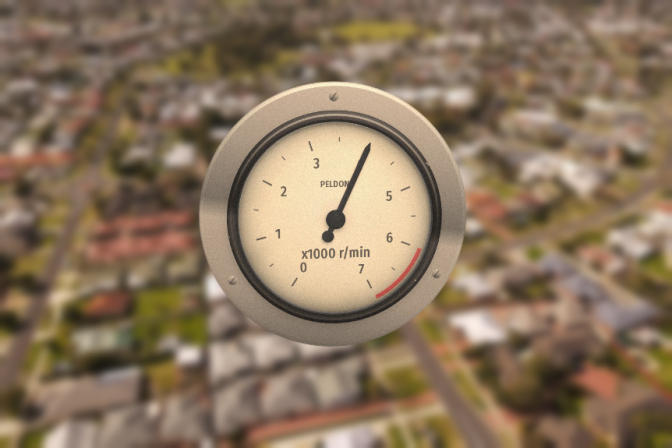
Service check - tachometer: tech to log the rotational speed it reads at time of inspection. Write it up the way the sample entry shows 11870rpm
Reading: 4000rpm
